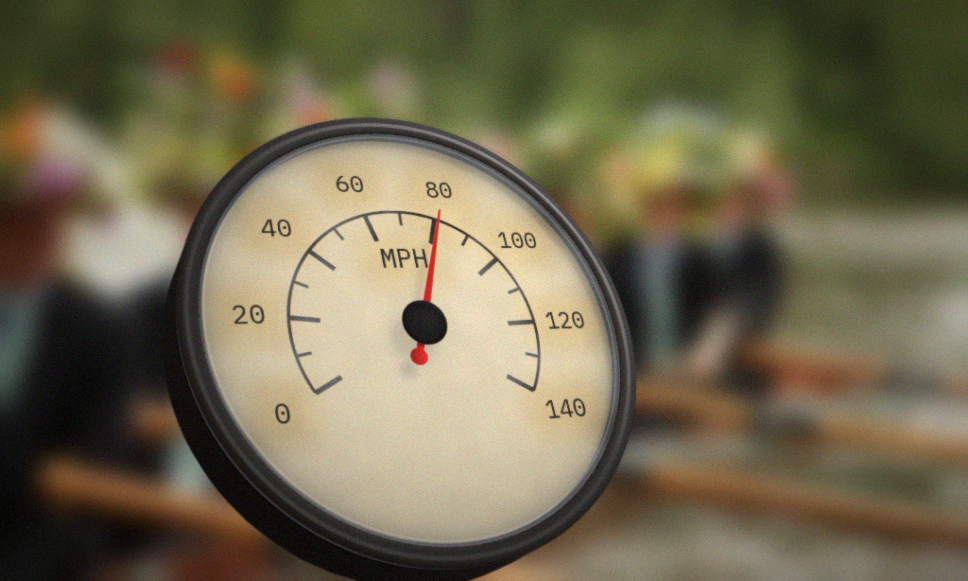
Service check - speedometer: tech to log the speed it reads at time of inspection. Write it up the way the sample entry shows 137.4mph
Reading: 80mph
